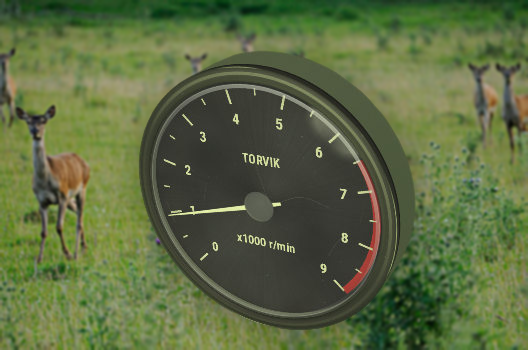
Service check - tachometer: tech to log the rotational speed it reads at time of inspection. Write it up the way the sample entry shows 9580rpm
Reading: 1000rpm
